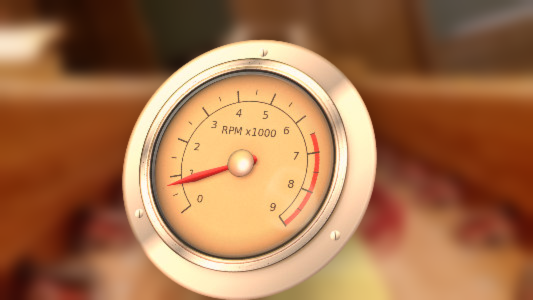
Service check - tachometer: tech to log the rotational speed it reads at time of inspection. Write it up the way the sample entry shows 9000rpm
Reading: 750rpm
